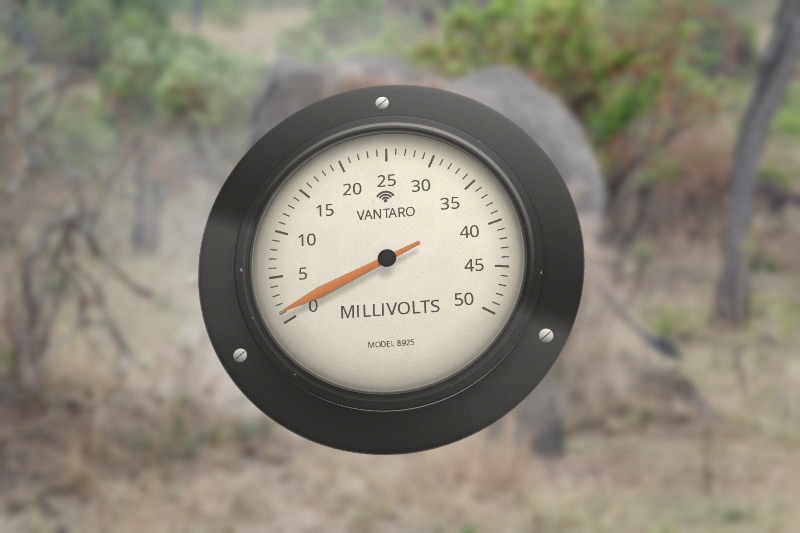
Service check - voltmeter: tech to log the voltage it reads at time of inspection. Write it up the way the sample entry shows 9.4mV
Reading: 1mV
